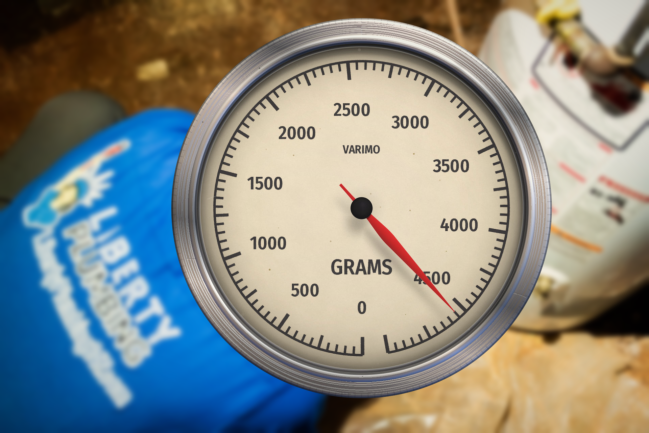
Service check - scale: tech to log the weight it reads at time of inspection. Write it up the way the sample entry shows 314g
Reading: 4550g
